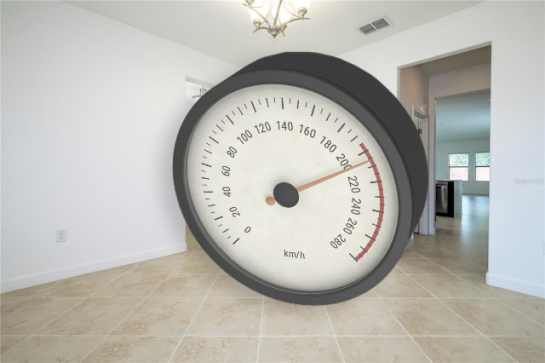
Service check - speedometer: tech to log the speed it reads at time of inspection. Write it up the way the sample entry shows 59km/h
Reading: 205km/h
